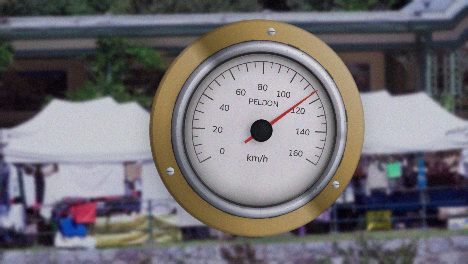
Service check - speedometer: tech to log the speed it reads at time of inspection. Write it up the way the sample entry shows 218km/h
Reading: 115km/h
